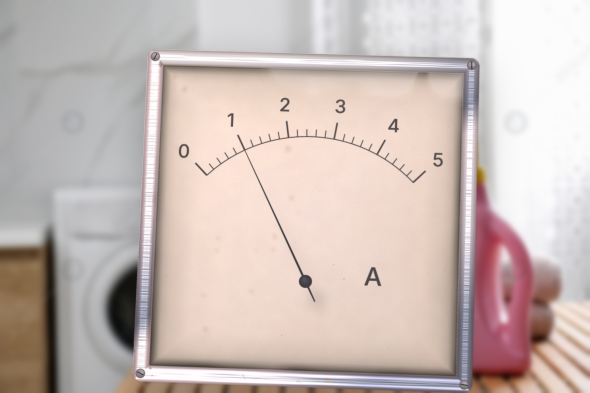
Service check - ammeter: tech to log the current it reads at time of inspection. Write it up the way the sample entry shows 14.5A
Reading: 1A
